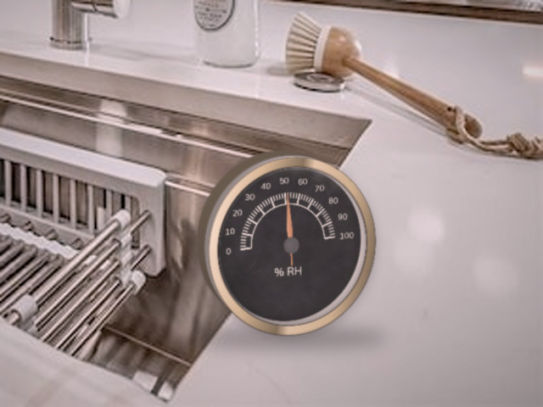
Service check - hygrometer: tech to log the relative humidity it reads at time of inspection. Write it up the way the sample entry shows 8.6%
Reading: 50%
